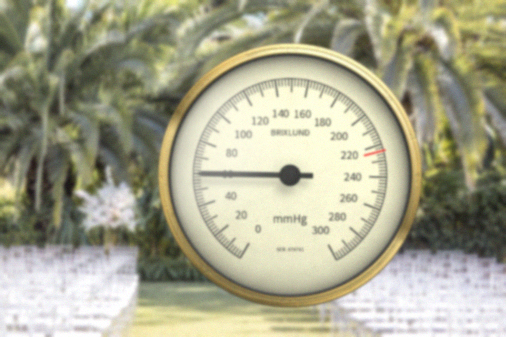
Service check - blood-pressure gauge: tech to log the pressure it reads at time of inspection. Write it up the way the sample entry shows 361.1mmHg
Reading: 60mmHg
